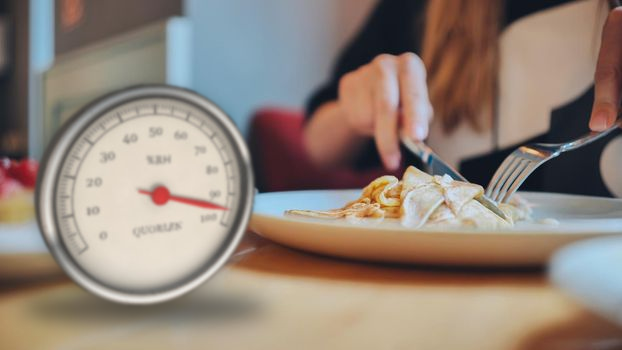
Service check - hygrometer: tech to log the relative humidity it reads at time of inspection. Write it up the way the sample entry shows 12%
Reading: 95%
